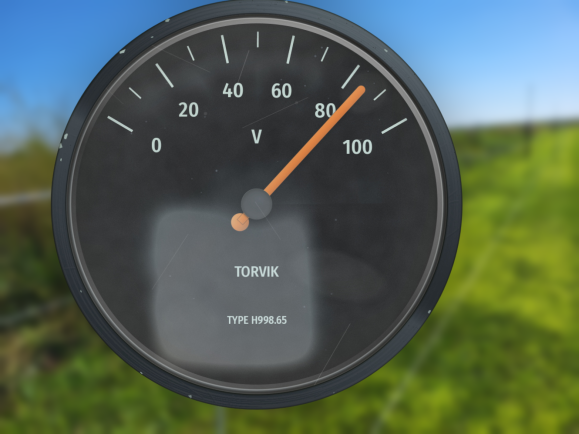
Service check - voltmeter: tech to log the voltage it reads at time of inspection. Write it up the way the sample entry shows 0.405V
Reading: 85V
